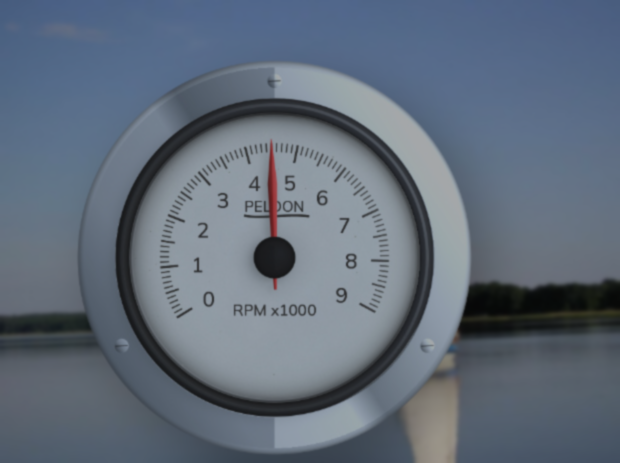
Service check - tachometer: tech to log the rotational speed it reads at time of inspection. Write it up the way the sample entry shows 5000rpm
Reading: 4500rpm
